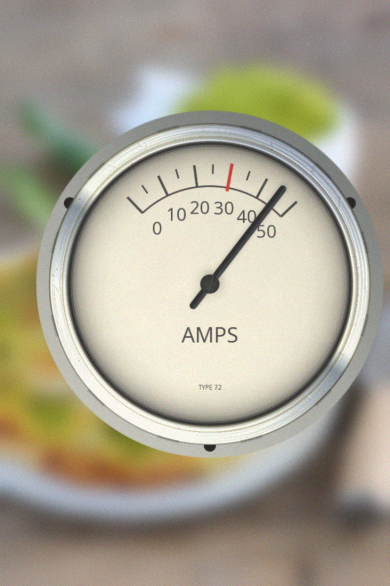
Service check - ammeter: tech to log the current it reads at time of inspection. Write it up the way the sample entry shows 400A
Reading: 45A
